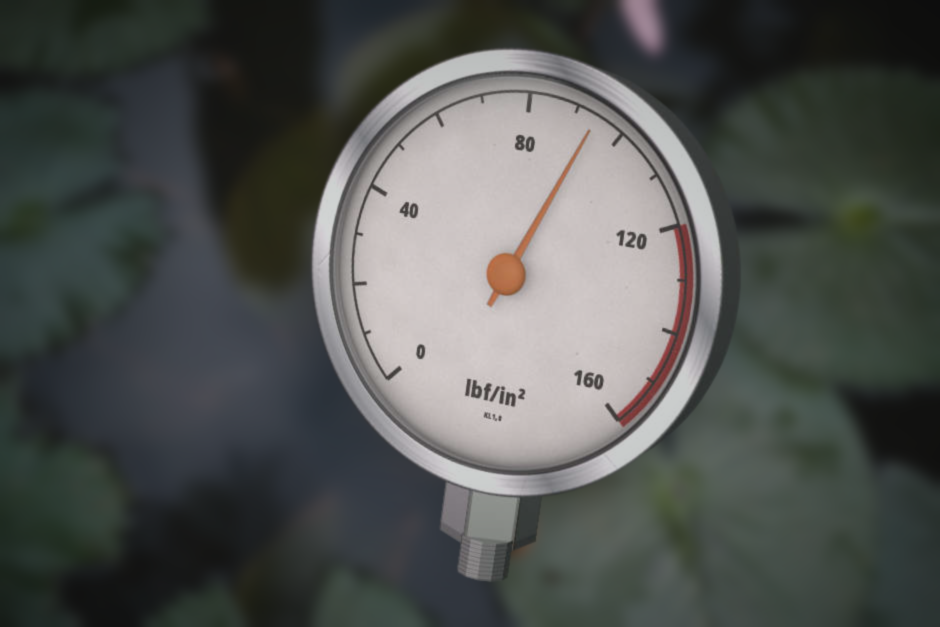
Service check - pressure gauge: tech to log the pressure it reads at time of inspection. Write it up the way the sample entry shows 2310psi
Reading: 95psi
